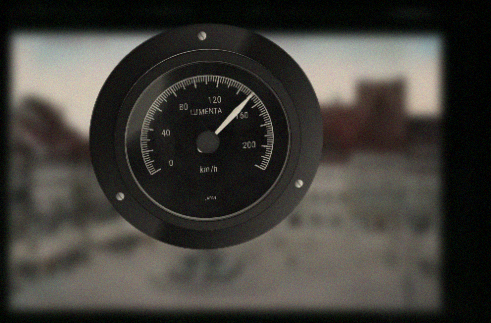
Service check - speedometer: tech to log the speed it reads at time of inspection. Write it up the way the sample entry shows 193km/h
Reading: 150km/h
